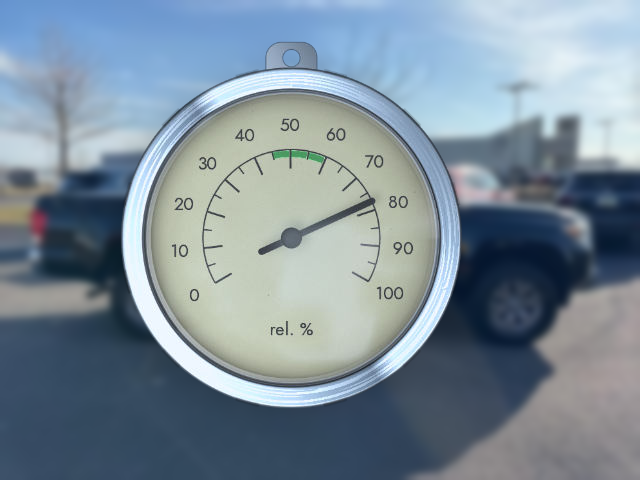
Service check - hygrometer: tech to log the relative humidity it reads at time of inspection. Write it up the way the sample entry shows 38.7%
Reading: 77.5%
